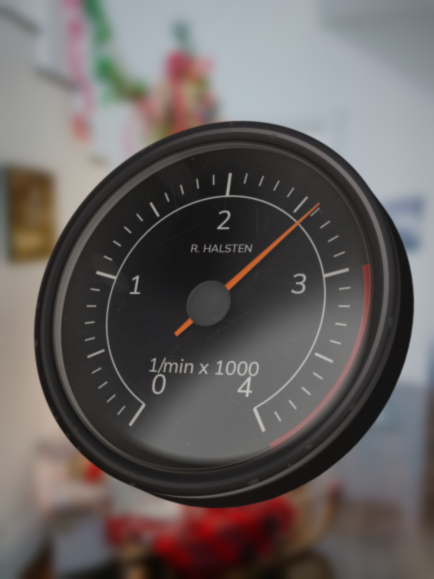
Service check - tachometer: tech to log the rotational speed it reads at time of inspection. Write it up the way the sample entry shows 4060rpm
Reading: 2600rpm
